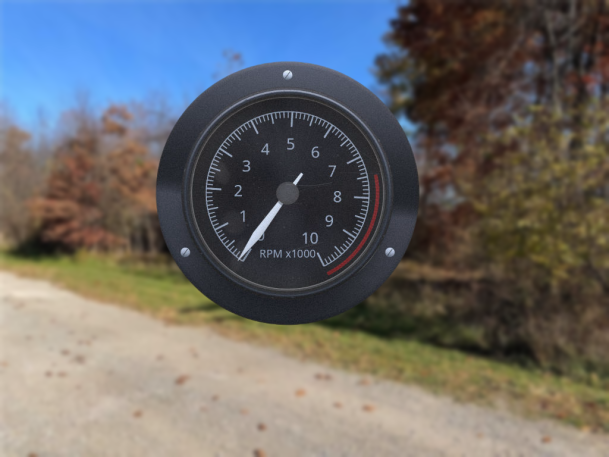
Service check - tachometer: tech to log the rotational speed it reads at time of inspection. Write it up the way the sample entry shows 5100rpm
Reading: 100rpm
